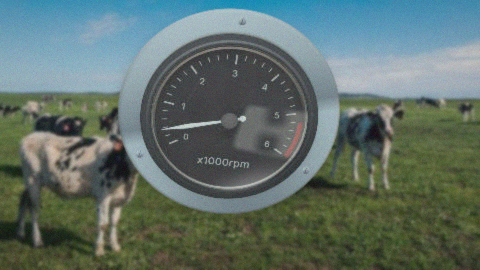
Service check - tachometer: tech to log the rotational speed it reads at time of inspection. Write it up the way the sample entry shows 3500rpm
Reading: 400rpm
